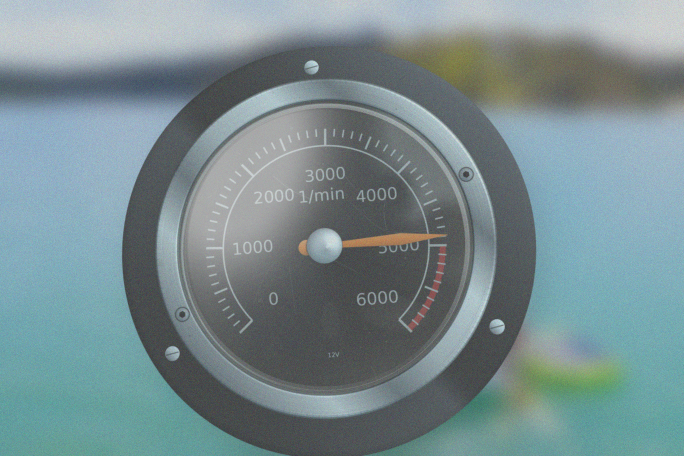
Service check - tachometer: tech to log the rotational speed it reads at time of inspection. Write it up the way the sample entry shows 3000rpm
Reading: 4900rpm
